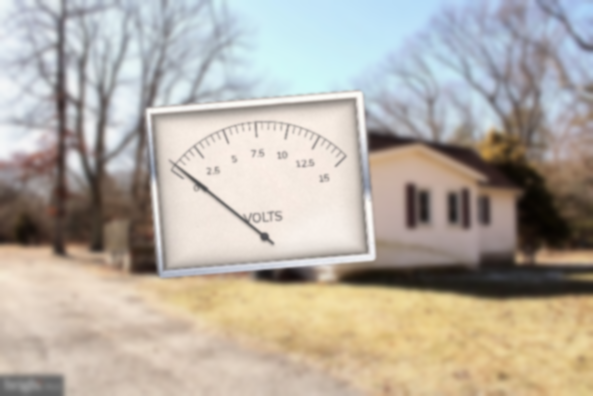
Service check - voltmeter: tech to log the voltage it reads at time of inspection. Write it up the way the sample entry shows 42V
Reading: 0.5V
